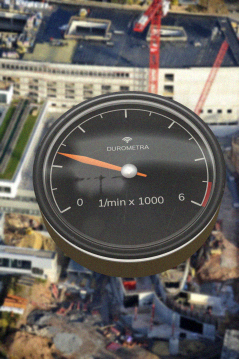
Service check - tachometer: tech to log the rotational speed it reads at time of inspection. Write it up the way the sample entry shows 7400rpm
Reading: 1250rpm
